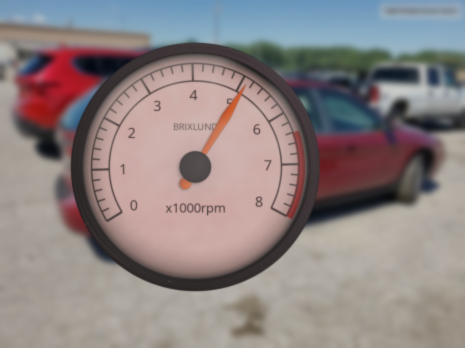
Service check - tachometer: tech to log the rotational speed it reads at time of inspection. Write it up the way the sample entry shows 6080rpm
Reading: 5100rpm
